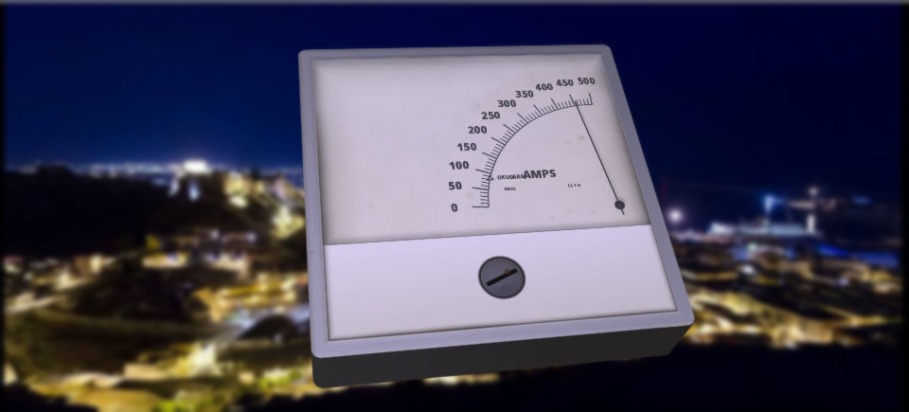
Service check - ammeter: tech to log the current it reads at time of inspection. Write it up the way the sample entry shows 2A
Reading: 450A
